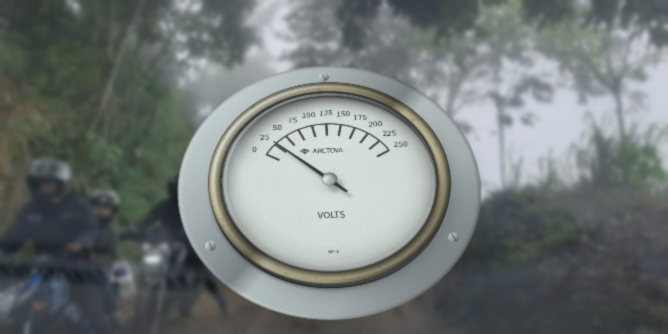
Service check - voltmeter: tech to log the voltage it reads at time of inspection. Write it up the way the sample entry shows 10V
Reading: 25V
